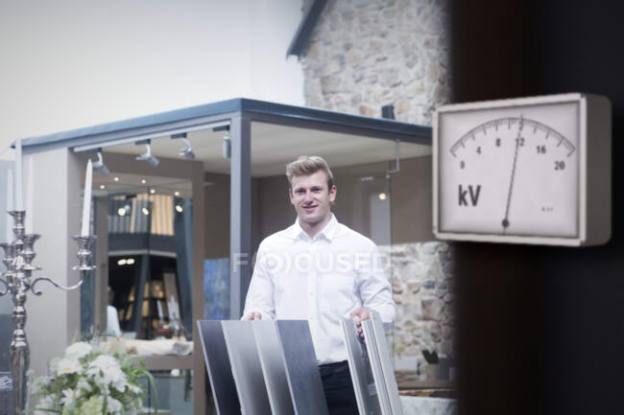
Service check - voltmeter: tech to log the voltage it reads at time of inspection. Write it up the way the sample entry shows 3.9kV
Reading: 12kV
